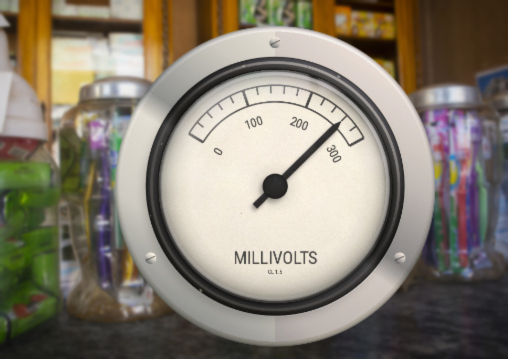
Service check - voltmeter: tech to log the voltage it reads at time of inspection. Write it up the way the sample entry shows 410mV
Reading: 260mV
